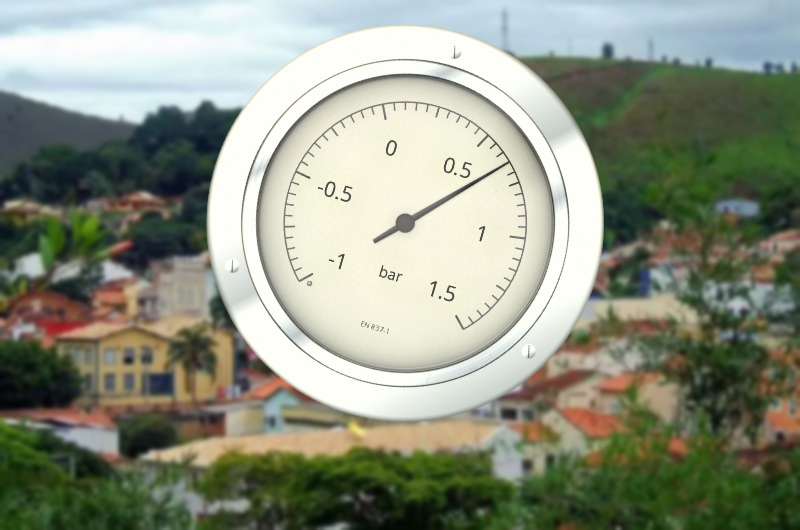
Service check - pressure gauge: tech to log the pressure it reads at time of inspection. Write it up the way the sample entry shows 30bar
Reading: 0.65bar
